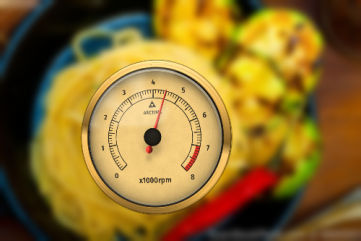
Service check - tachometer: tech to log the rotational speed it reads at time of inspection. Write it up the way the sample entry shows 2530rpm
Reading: 4500rpm
